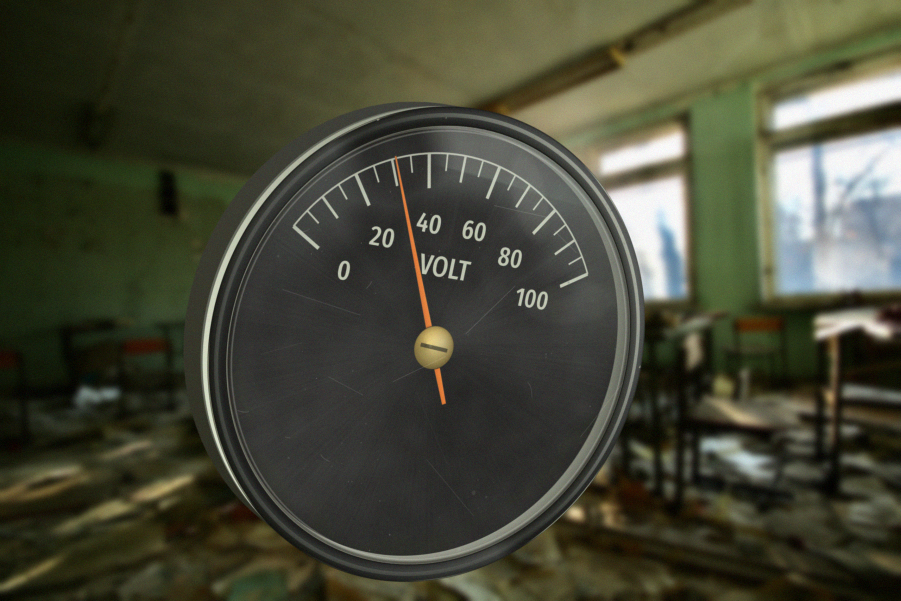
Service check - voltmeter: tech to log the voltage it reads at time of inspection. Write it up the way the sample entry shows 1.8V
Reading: 30V
